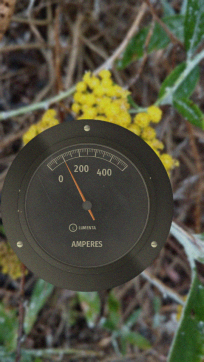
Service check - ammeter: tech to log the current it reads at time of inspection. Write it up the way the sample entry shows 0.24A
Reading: 100A
